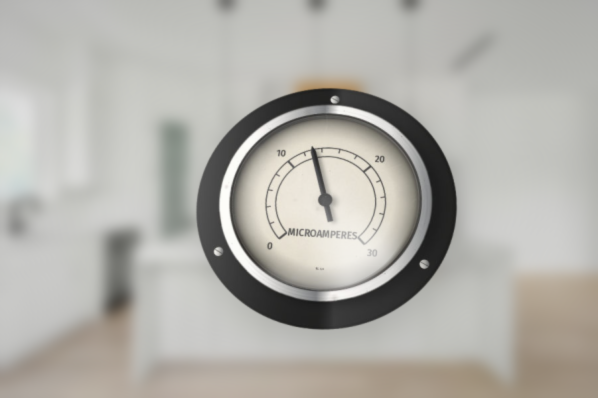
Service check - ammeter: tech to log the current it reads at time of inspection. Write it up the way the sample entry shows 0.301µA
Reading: 13µA
